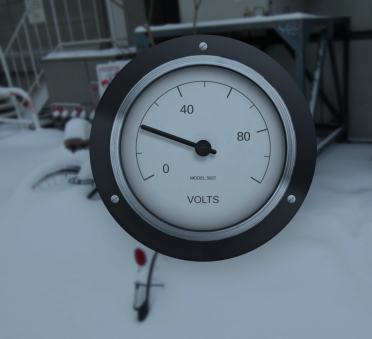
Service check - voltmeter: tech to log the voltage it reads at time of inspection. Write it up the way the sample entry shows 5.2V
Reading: 20V
